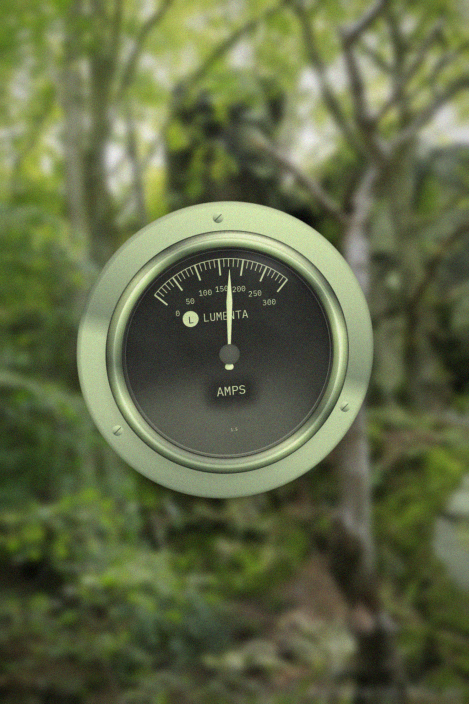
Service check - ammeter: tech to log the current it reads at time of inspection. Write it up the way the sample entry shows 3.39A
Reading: 170A
